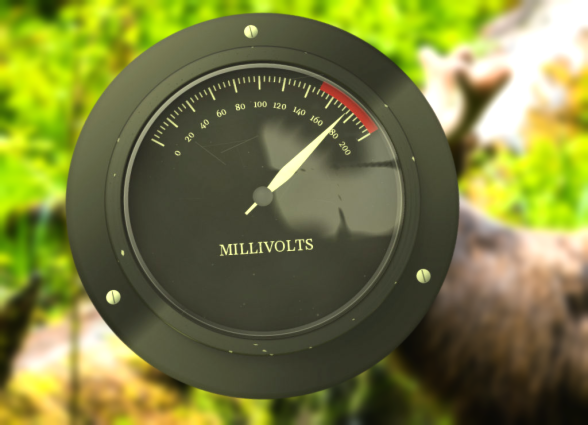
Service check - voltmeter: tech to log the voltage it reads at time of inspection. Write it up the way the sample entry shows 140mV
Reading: 176mV
